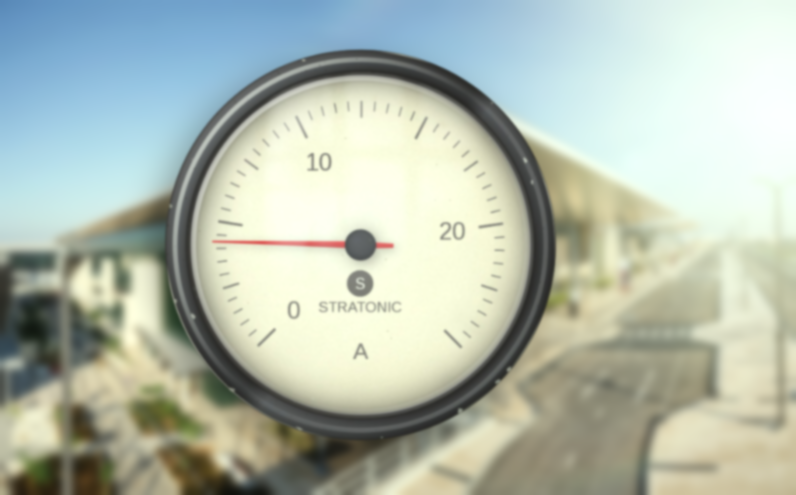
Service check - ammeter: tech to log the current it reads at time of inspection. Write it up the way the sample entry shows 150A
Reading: 4.25A
